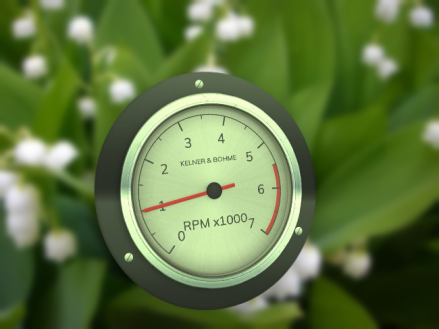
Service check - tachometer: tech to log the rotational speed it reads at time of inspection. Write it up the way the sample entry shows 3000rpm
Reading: 1000rpm
